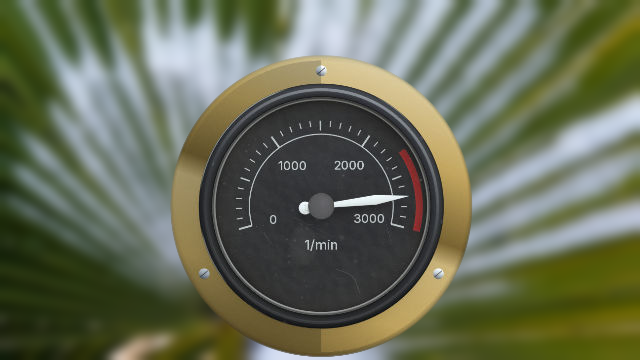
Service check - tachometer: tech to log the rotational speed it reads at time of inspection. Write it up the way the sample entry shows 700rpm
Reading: 2700rpm
